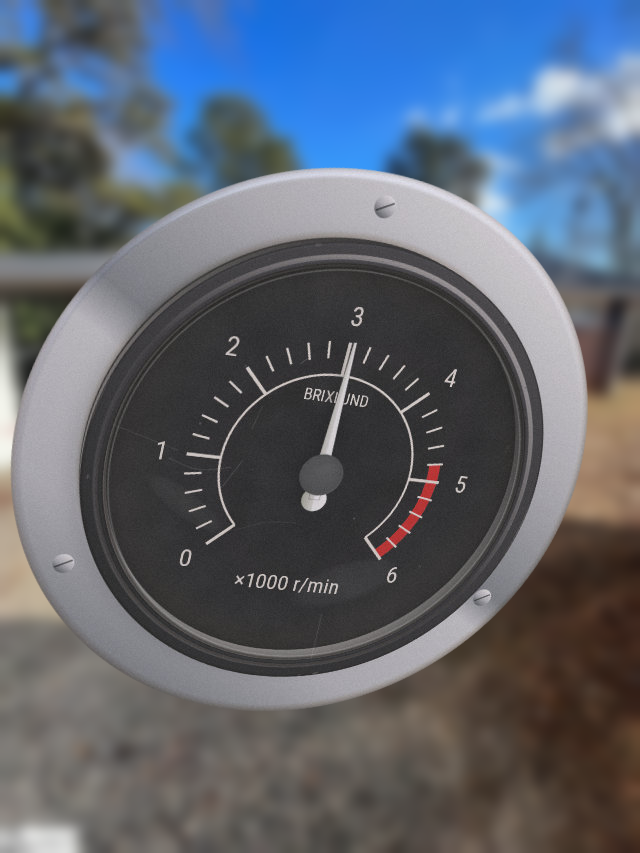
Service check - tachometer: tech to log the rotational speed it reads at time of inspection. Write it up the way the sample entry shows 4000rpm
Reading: 3000rpm
